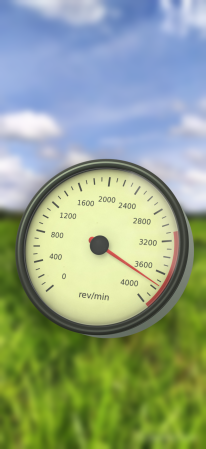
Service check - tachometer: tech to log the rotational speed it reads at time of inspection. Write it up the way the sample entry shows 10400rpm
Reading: 3750rpm
